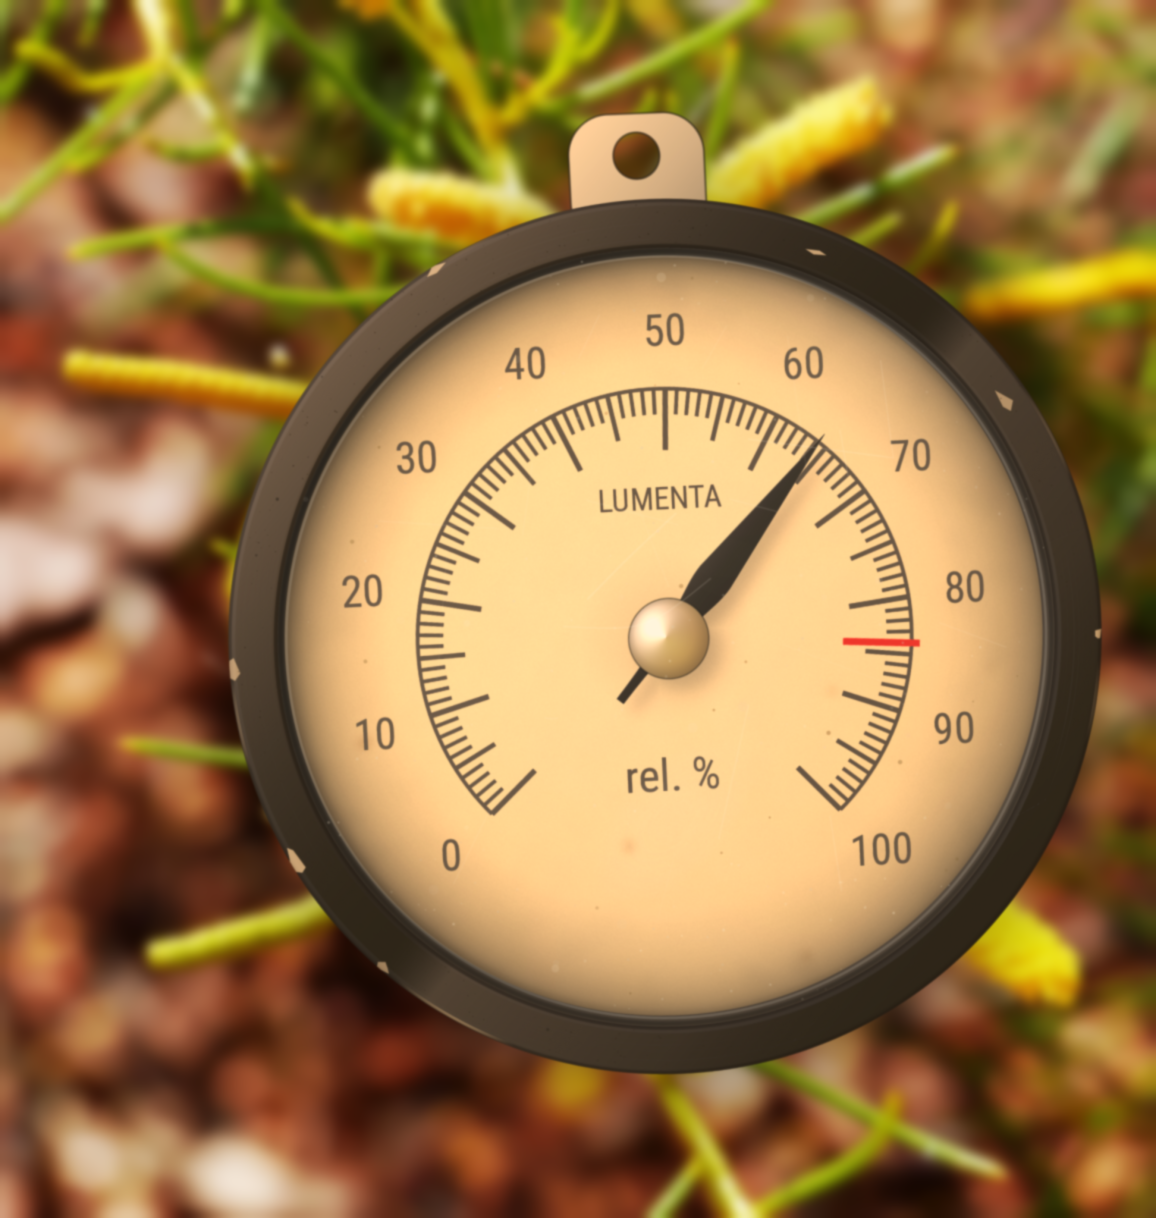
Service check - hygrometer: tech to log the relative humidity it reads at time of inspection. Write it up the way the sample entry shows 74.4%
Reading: 64%
